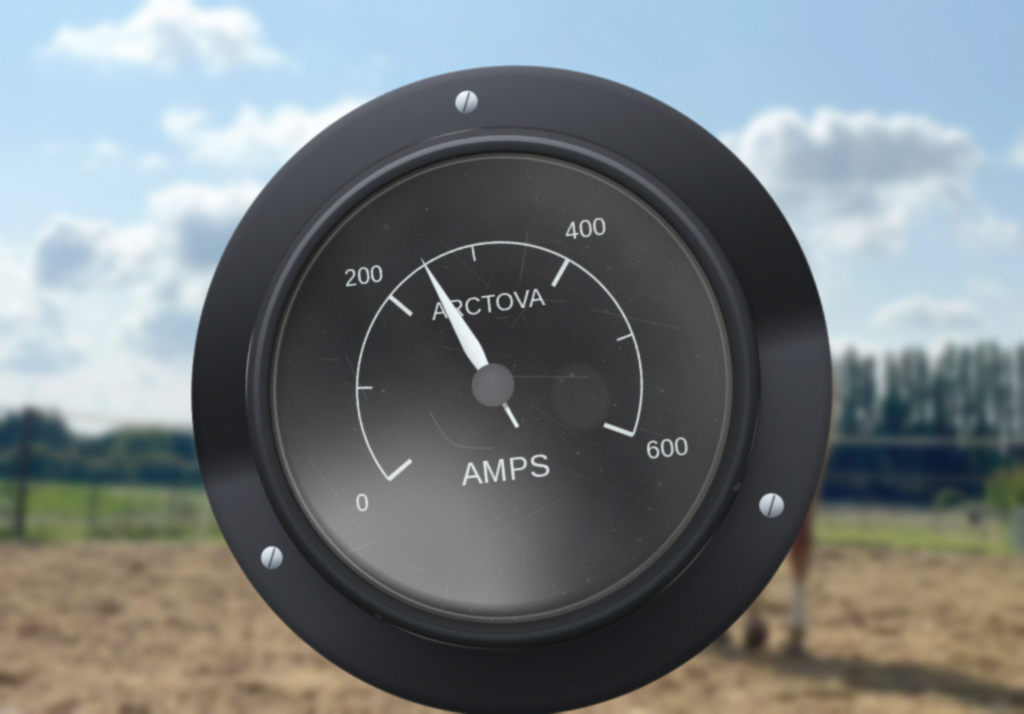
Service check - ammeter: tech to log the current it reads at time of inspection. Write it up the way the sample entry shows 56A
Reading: 250A
